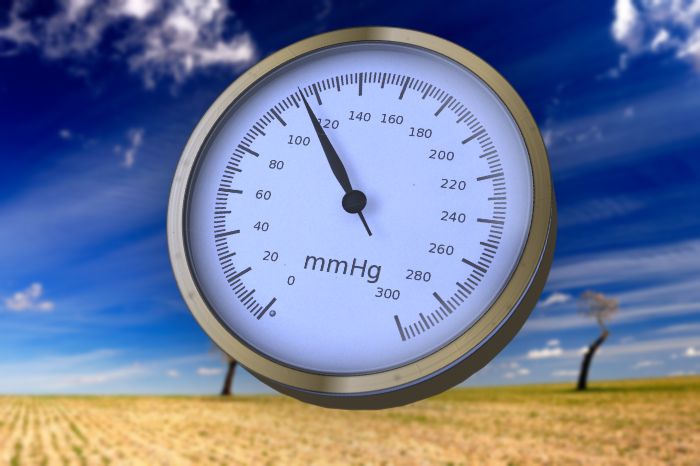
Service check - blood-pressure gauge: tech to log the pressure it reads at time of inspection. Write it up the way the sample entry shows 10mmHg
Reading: 114mmHg
